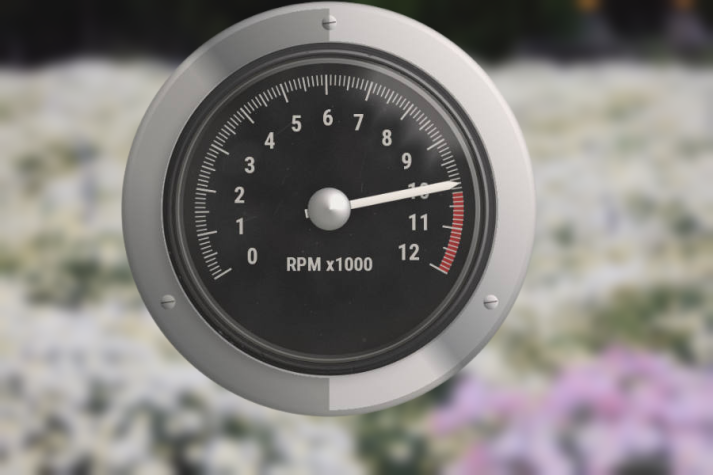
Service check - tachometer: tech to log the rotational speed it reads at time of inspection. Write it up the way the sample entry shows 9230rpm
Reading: 10000rpm
